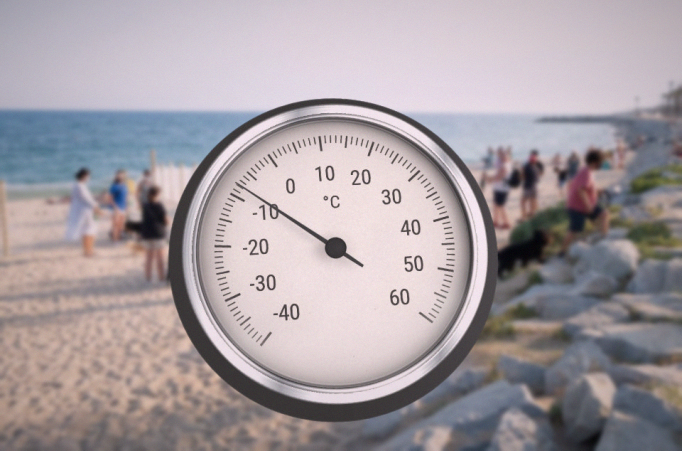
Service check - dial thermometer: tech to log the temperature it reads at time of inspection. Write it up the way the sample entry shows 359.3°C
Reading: -8°C
